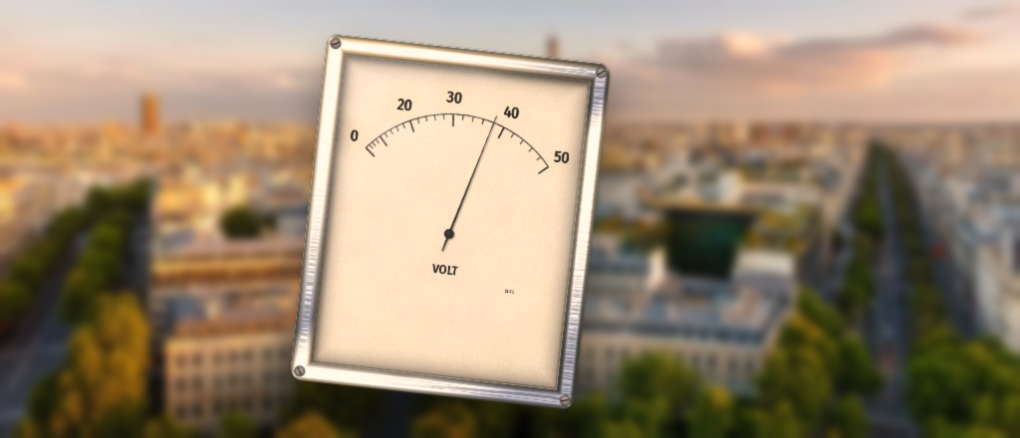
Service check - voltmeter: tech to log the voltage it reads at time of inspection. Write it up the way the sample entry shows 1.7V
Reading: 38V
